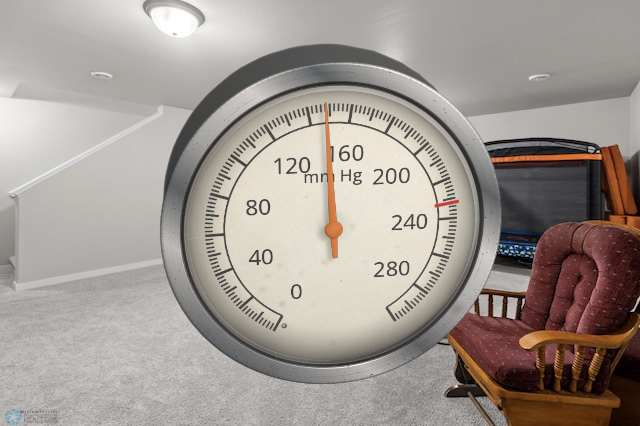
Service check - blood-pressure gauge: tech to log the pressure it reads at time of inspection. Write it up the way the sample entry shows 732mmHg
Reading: 148mmHg
